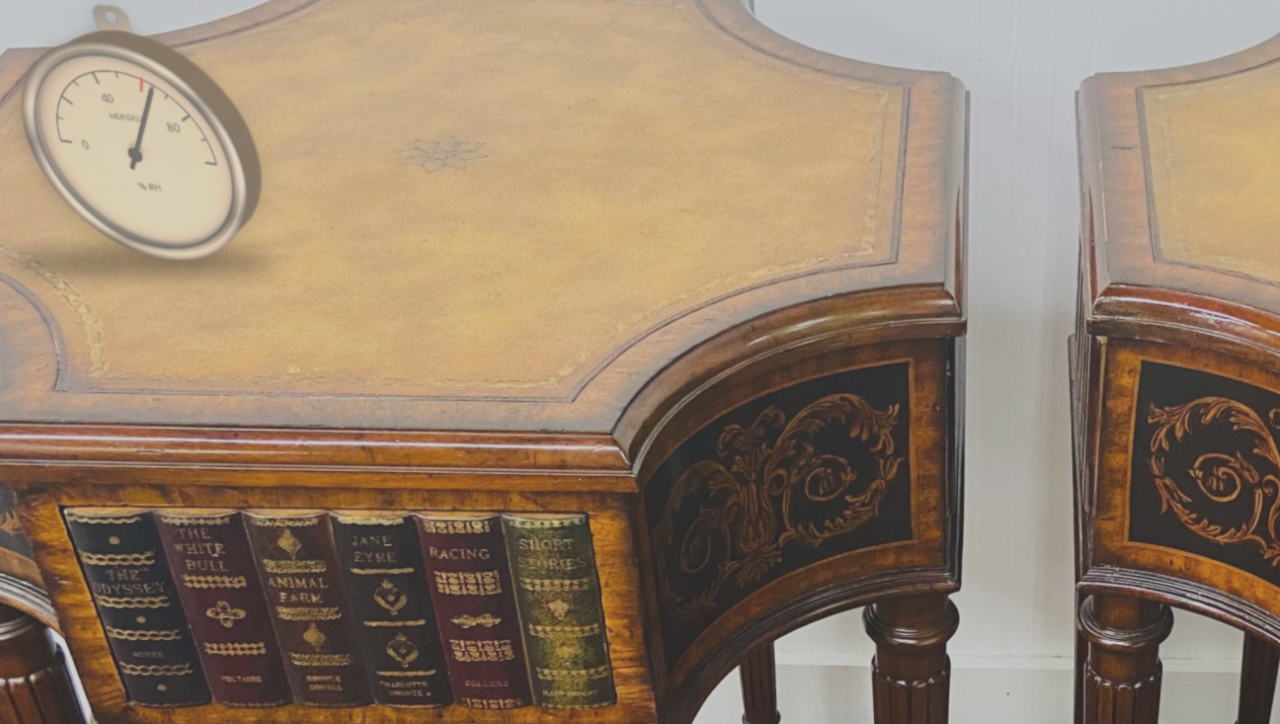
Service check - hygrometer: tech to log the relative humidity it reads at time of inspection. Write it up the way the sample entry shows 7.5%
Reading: 65%
